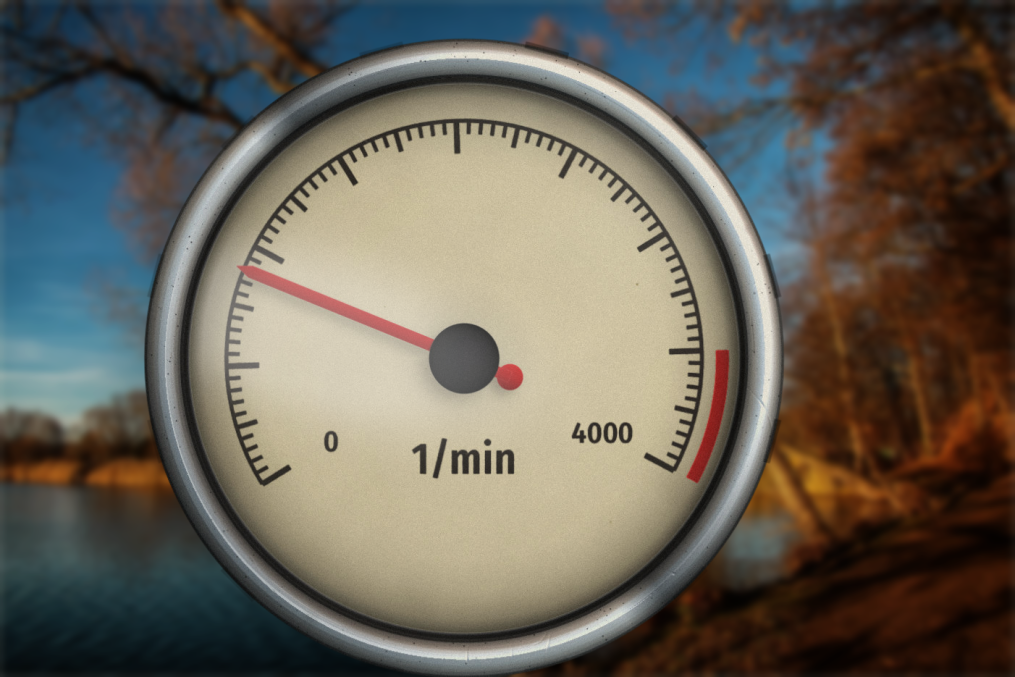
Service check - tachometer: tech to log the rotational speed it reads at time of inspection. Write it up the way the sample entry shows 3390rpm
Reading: 900rpm
